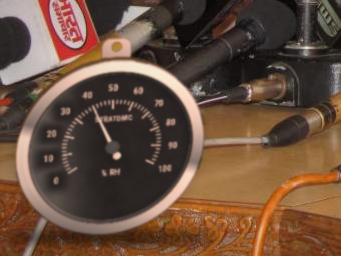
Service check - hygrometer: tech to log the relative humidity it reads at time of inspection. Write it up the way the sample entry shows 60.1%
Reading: 40%
